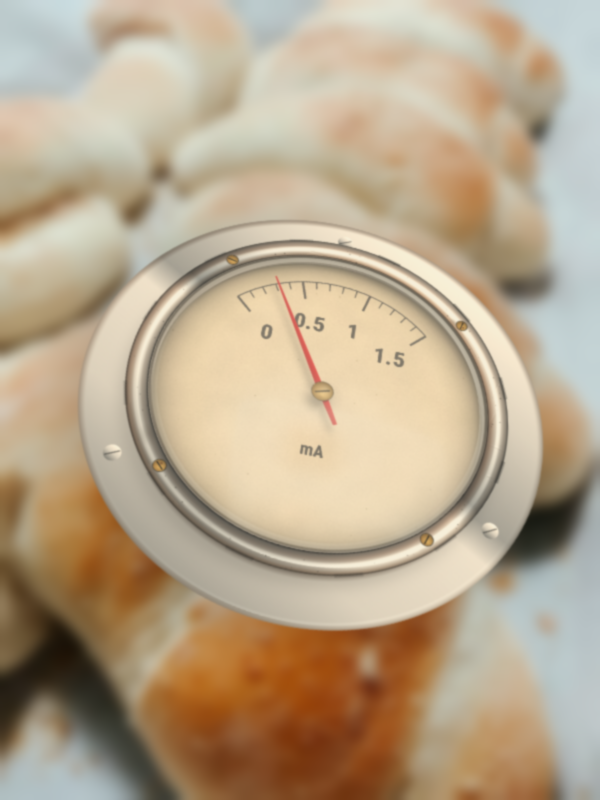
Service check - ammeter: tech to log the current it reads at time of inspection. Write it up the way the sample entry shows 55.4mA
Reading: 0.3mA
